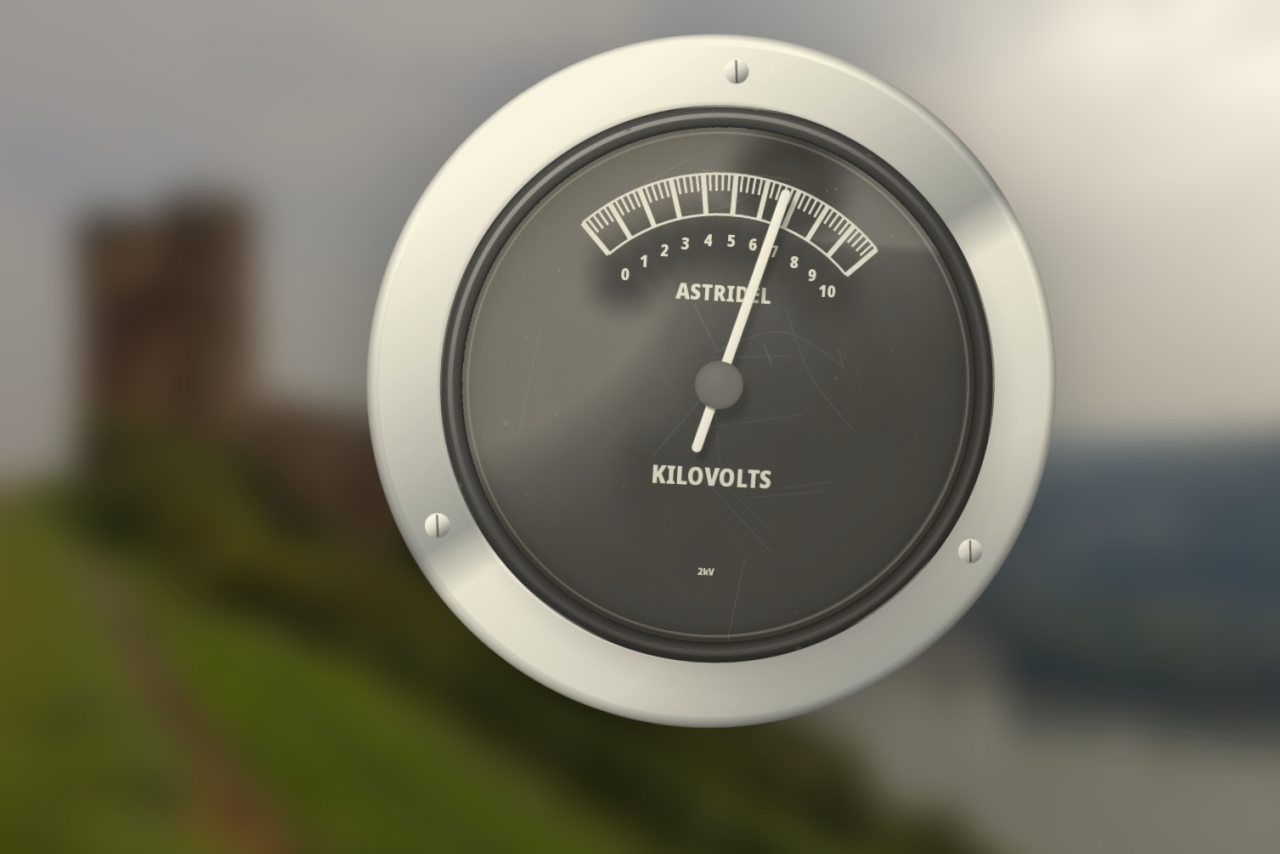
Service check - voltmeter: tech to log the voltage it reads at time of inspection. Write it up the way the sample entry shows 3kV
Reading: 6.6kV
